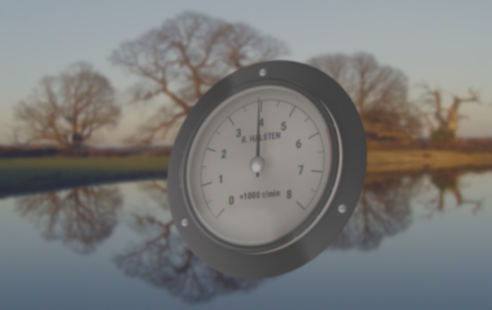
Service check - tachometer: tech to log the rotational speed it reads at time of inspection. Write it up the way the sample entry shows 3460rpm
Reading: 4000rpm
